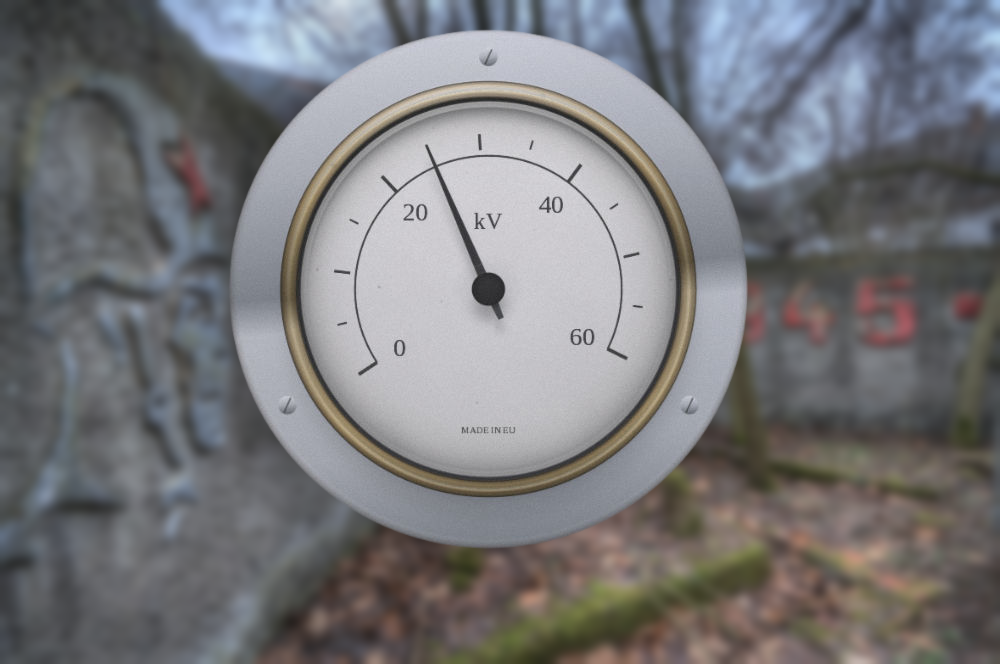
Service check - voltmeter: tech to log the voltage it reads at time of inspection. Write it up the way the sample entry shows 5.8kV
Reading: 25kV
